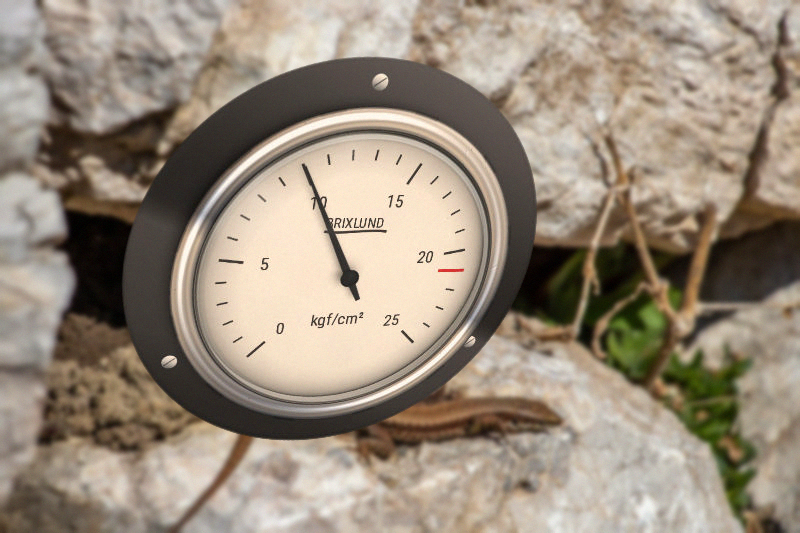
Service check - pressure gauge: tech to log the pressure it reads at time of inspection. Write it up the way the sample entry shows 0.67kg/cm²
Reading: 10kg/cm²
